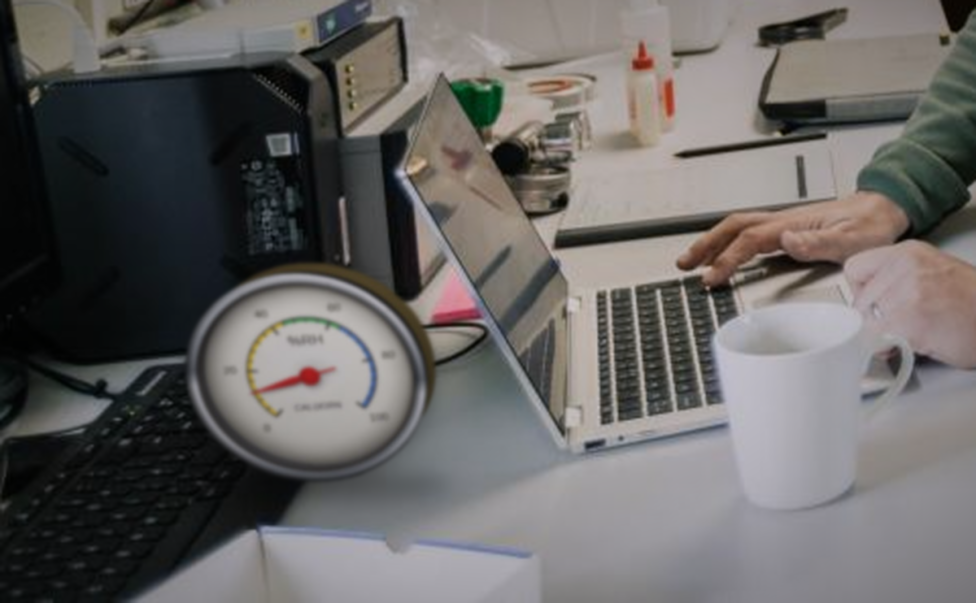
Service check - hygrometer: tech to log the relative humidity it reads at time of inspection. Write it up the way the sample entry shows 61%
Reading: 12%
